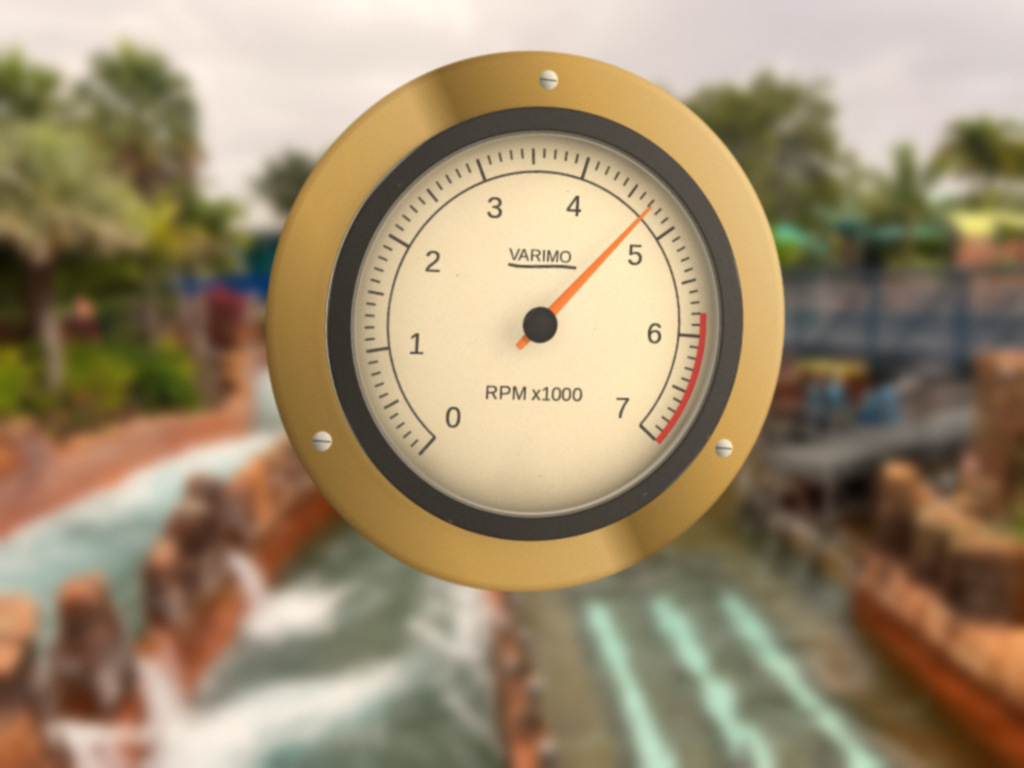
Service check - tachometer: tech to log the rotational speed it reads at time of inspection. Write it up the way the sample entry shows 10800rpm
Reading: 4700rpm
